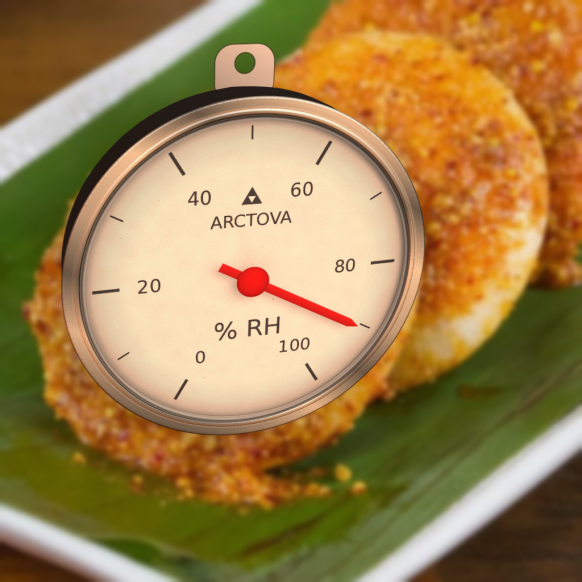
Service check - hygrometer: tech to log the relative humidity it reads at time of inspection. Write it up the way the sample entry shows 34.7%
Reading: 90%
